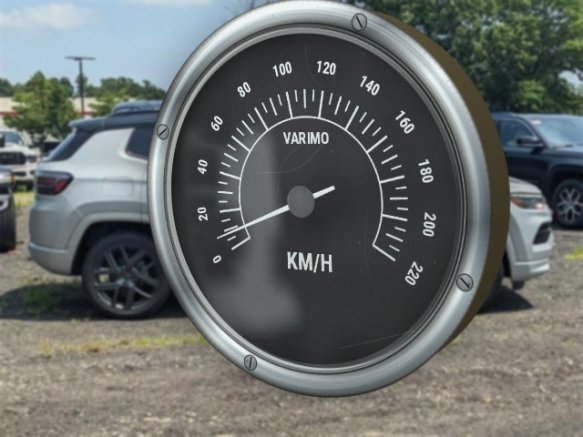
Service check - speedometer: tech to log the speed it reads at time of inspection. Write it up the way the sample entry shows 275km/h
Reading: 7.5km/h
